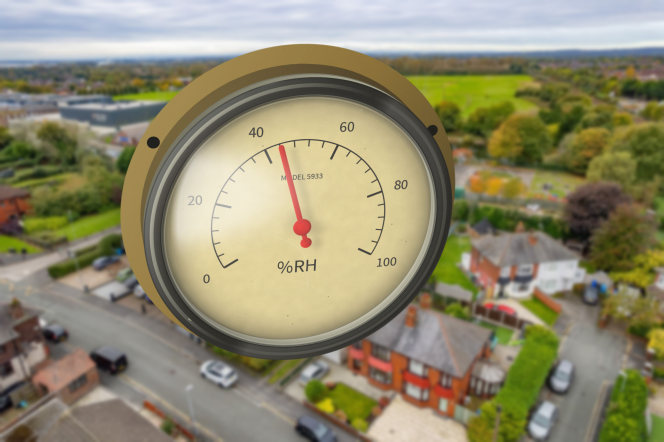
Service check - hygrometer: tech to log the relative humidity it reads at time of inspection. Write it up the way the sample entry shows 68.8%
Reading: 44%
